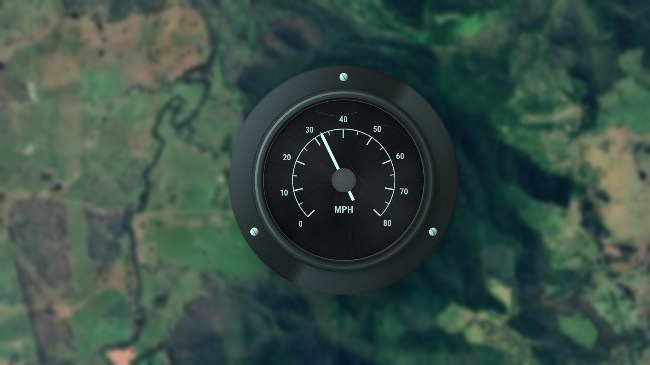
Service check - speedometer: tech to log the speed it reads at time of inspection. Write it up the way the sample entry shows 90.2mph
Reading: 32.5mph
